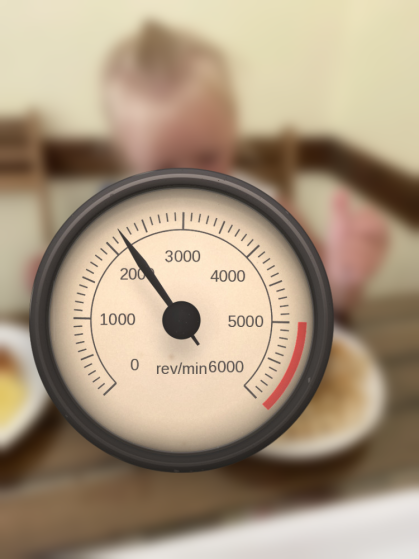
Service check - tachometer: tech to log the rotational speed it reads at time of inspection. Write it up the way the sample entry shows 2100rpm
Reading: 2200rpm
